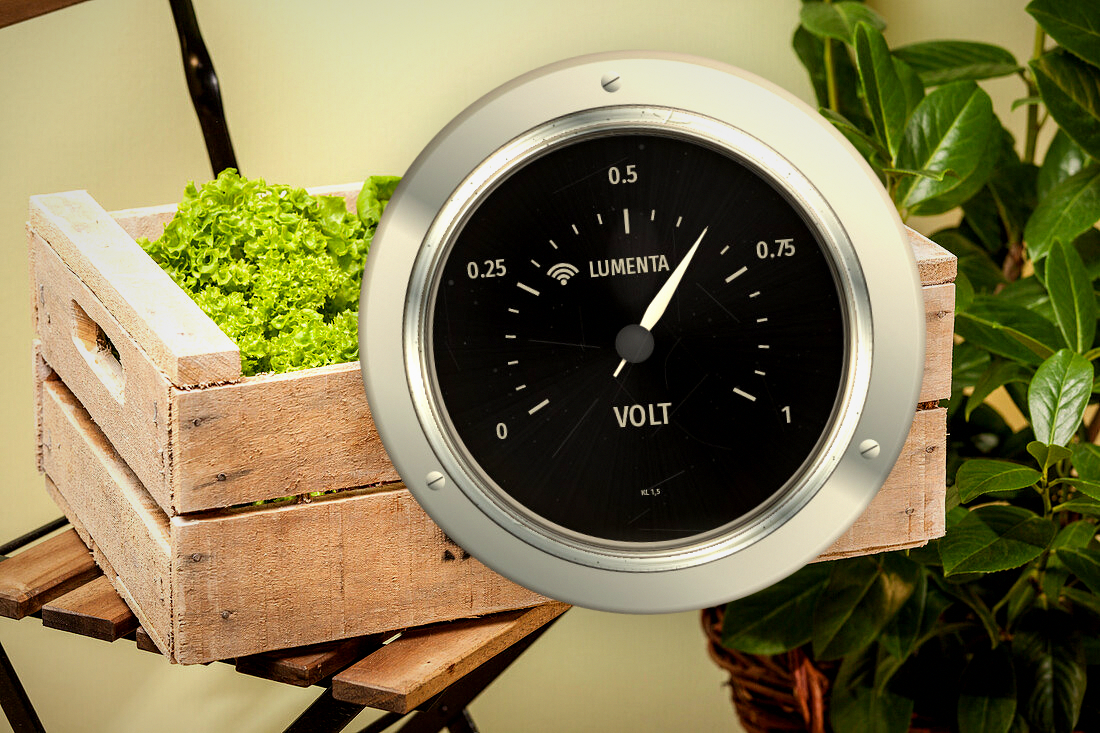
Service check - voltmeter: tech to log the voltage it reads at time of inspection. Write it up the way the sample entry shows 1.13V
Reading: 0.65V
